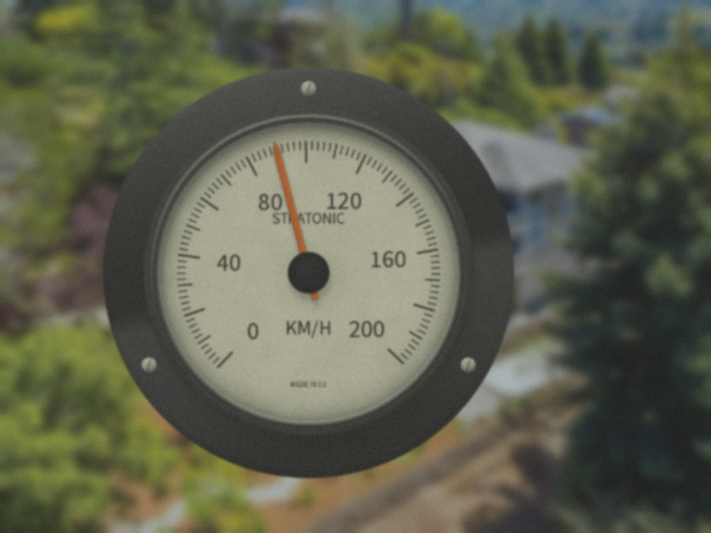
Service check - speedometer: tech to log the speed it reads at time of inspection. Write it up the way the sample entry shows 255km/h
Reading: 90km/h
